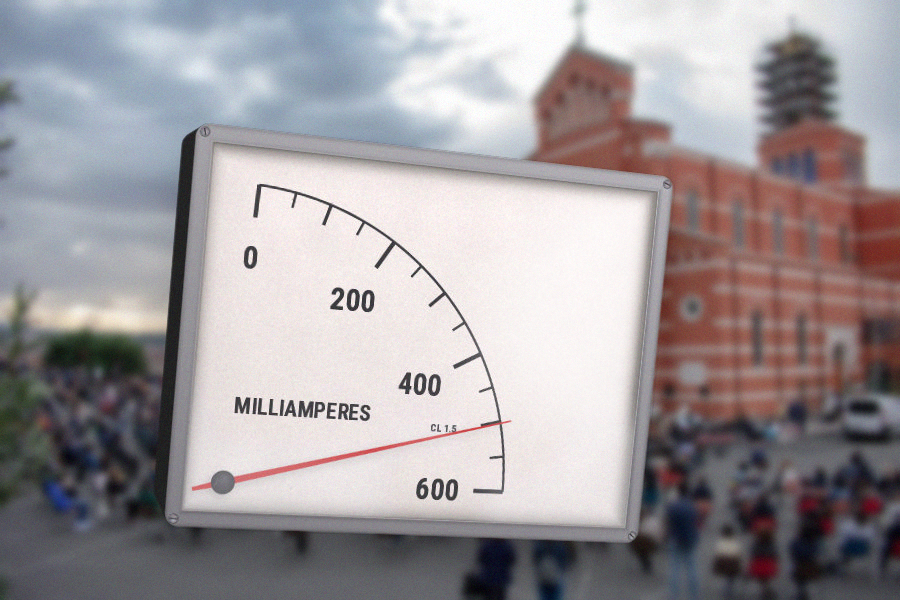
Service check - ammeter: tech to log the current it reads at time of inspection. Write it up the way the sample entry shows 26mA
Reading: 500mA
